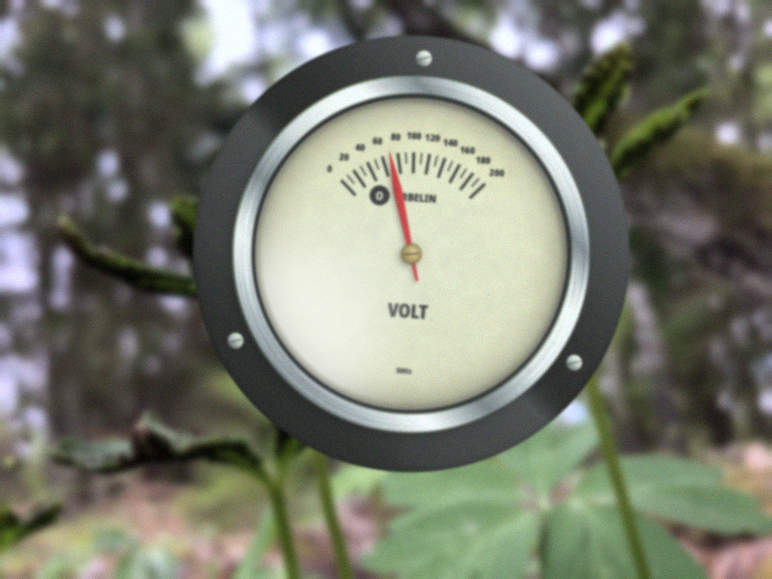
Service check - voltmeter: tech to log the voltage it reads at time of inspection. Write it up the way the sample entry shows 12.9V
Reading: 70V
